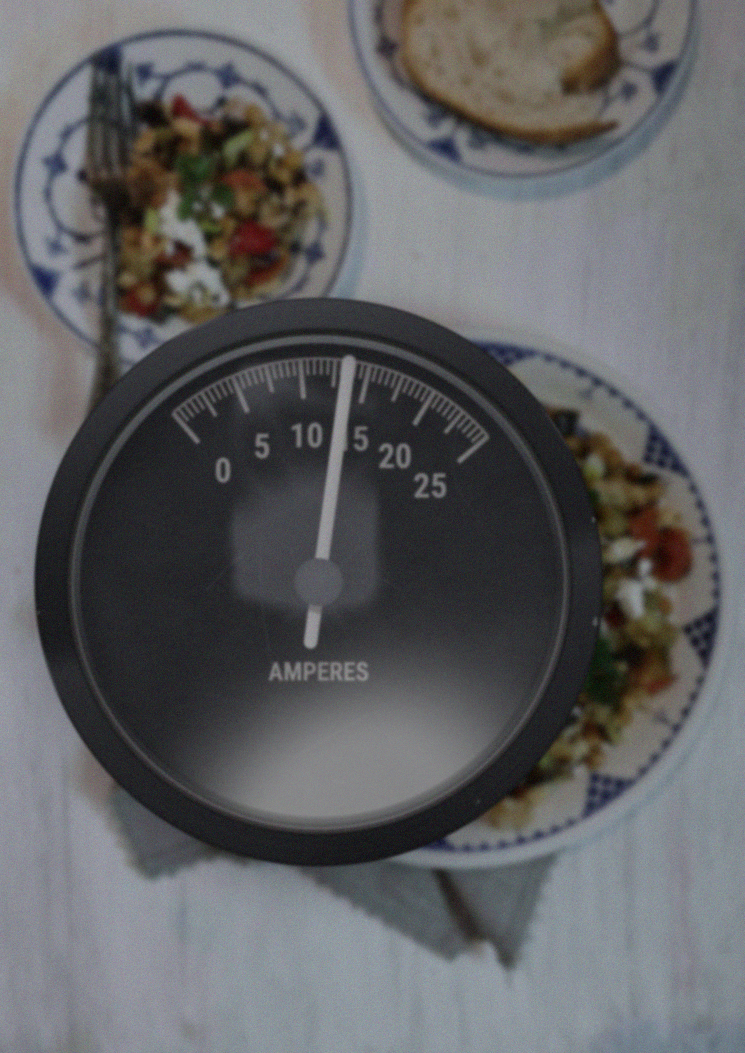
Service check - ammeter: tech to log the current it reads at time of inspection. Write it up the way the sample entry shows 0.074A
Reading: 13.5A
